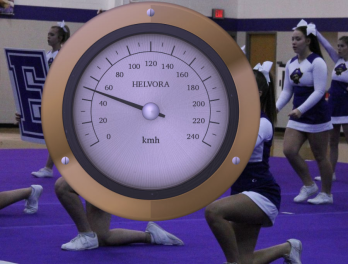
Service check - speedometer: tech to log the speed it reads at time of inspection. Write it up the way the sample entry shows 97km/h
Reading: 50km/h
